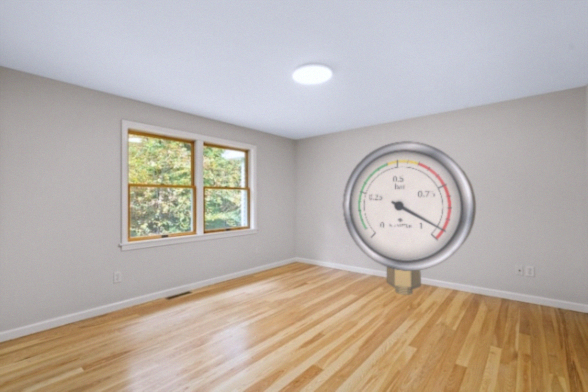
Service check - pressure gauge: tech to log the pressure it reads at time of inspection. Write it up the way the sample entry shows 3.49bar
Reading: 0.95bar
